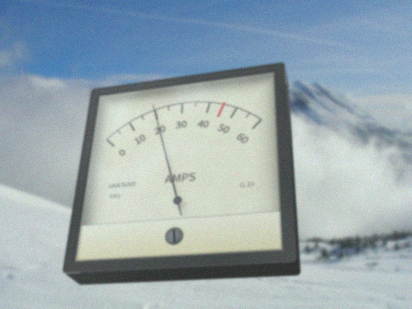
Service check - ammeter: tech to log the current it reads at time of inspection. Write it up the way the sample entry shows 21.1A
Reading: 20A
